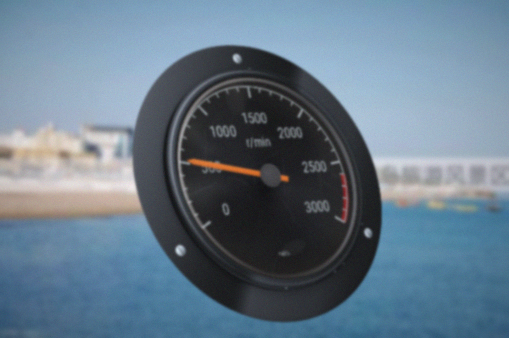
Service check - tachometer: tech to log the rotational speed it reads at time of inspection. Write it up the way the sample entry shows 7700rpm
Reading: 500rpm
